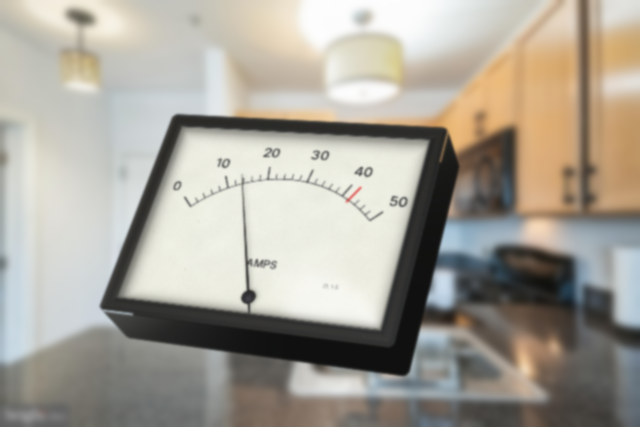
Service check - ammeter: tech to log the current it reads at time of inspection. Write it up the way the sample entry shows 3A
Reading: 14A
